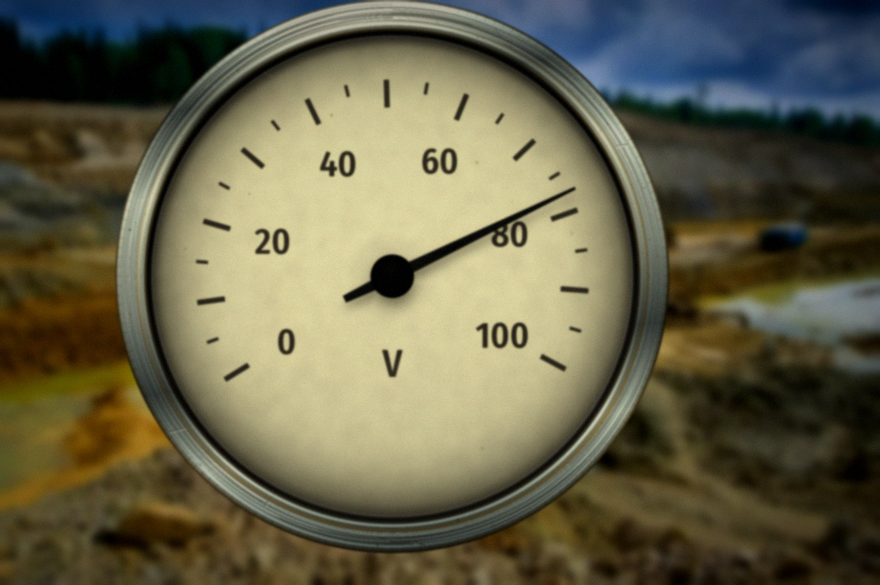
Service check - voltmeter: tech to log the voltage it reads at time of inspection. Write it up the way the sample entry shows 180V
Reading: 77.5V
